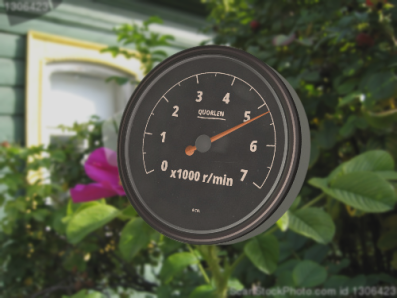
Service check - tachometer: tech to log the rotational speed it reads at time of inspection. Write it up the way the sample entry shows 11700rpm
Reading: 5250rpm
